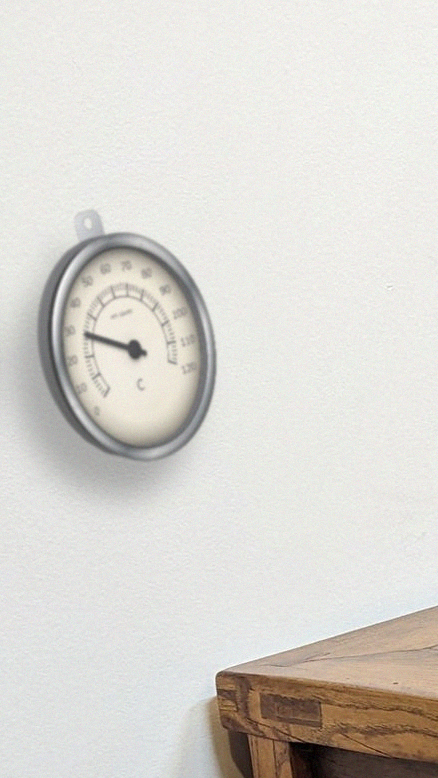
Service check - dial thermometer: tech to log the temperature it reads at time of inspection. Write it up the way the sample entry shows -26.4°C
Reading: 30°C
